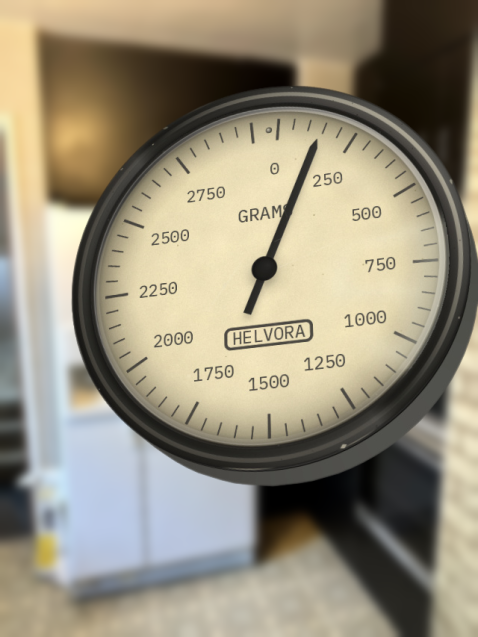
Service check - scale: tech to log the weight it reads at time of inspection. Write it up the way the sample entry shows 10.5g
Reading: 150g
